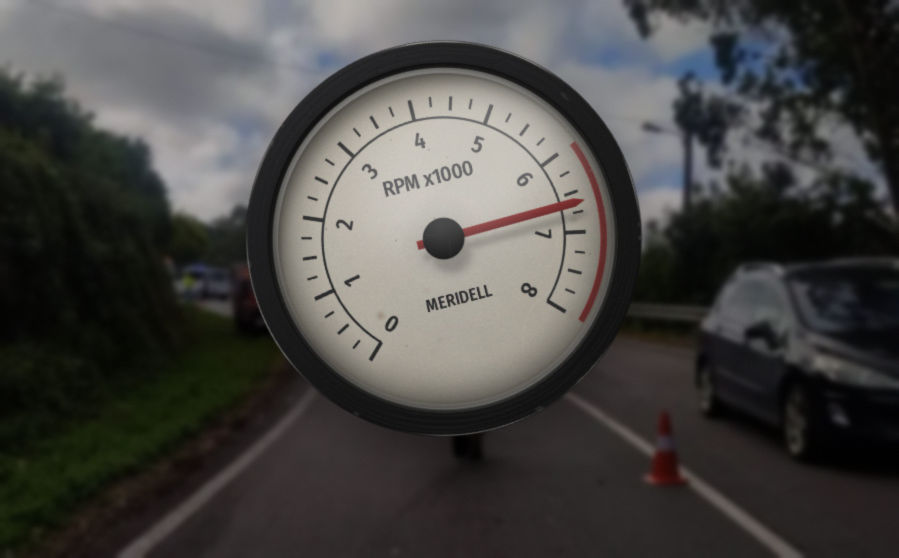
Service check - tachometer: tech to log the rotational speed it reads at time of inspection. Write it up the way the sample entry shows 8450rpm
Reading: 6625rpm
